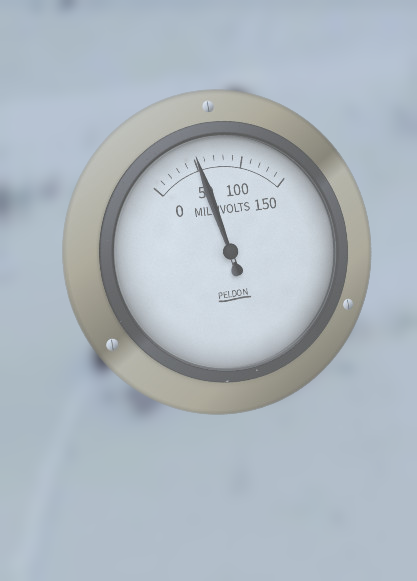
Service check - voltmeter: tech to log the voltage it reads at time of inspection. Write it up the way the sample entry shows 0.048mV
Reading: 50mV
